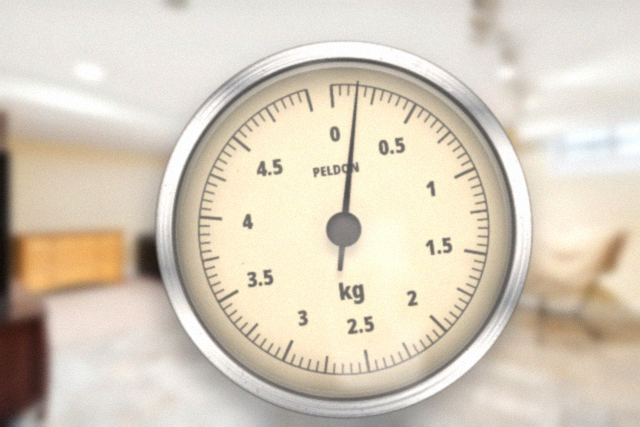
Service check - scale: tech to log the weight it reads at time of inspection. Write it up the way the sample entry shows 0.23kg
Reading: 0.15kg
